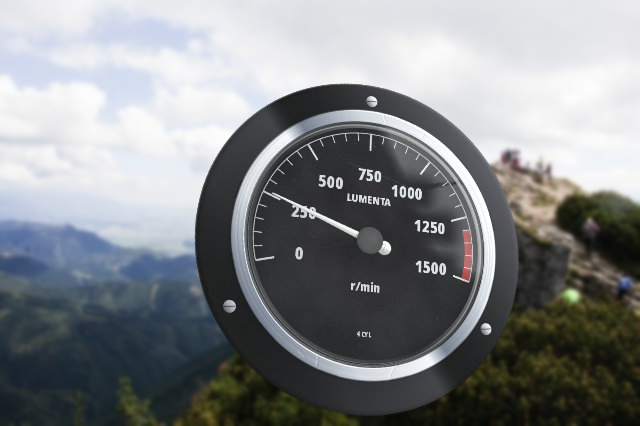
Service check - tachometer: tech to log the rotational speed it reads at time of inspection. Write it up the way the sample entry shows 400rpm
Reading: 250rpm
